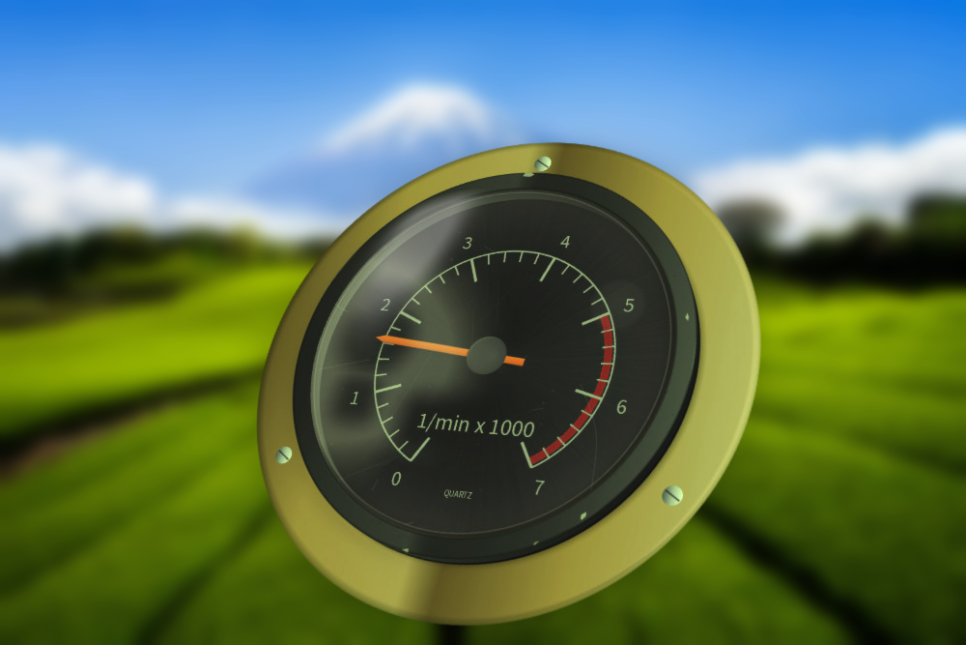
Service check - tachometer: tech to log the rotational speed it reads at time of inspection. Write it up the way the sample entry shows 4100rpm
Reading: 1600rpm
